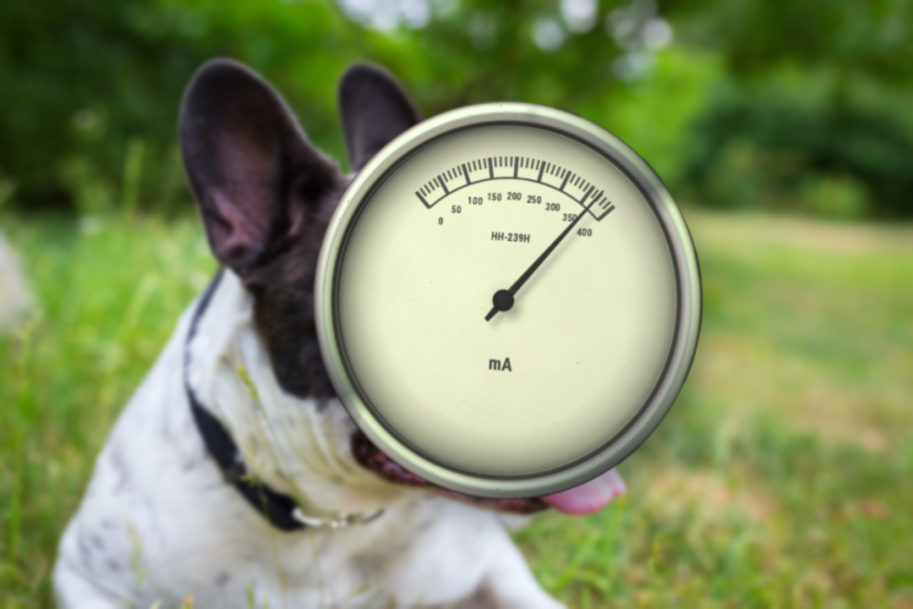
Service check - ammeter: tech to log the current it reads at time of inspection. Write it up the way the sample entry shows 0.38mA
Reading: 370mA
